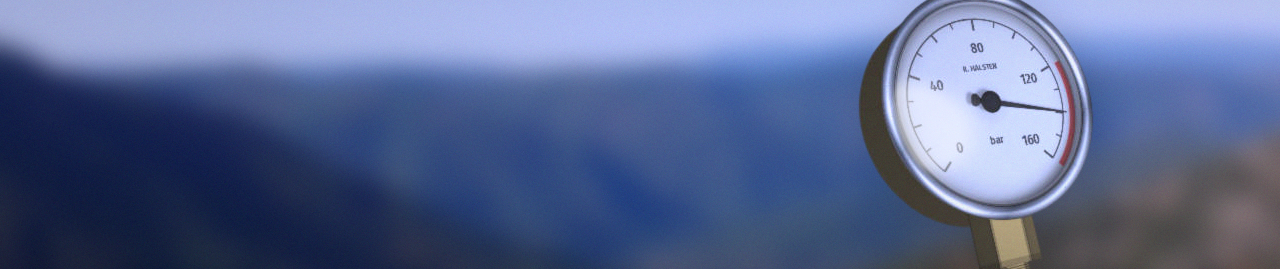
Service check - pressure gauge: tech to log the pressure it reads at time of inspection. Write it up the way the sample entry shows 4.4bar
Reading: 140bar
